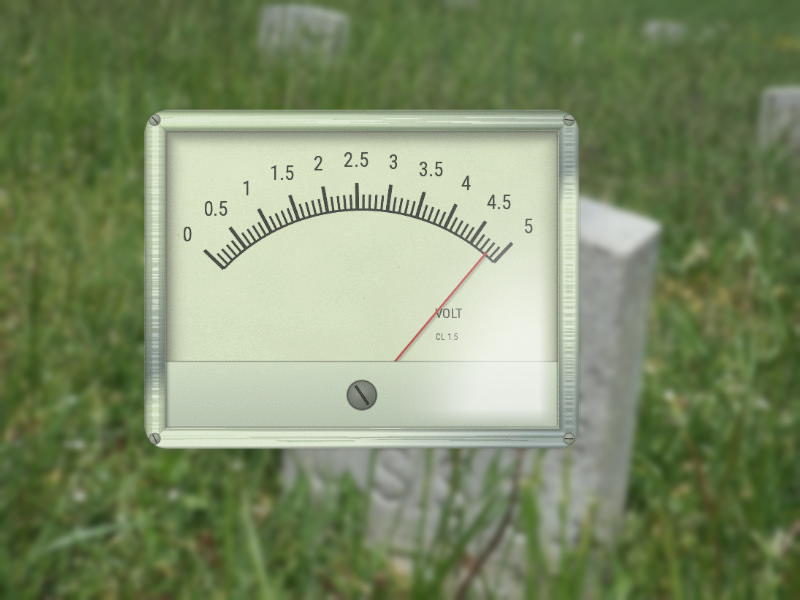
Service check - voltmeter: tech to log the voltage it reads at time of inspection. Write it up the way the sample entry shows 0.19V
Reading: 4.8V
